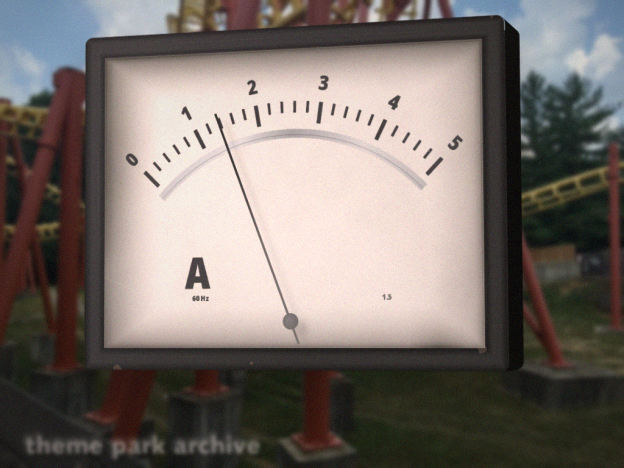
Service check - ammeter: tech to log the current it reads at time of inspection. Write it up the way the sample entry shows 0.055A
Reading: 1.4A
